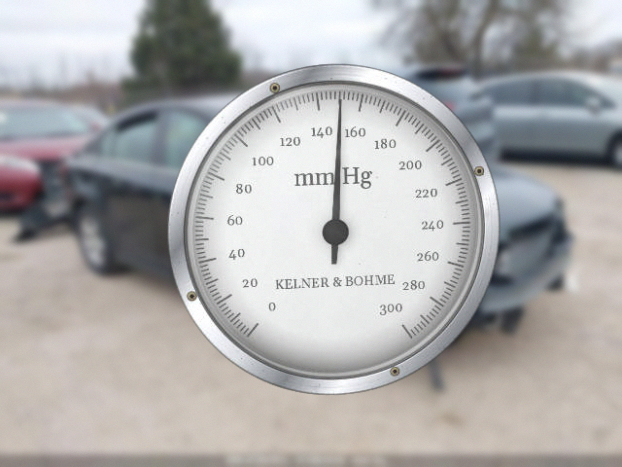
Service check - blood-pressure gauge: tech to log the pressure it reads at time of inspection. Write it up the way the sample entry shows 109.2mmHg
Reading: 150mmHg
